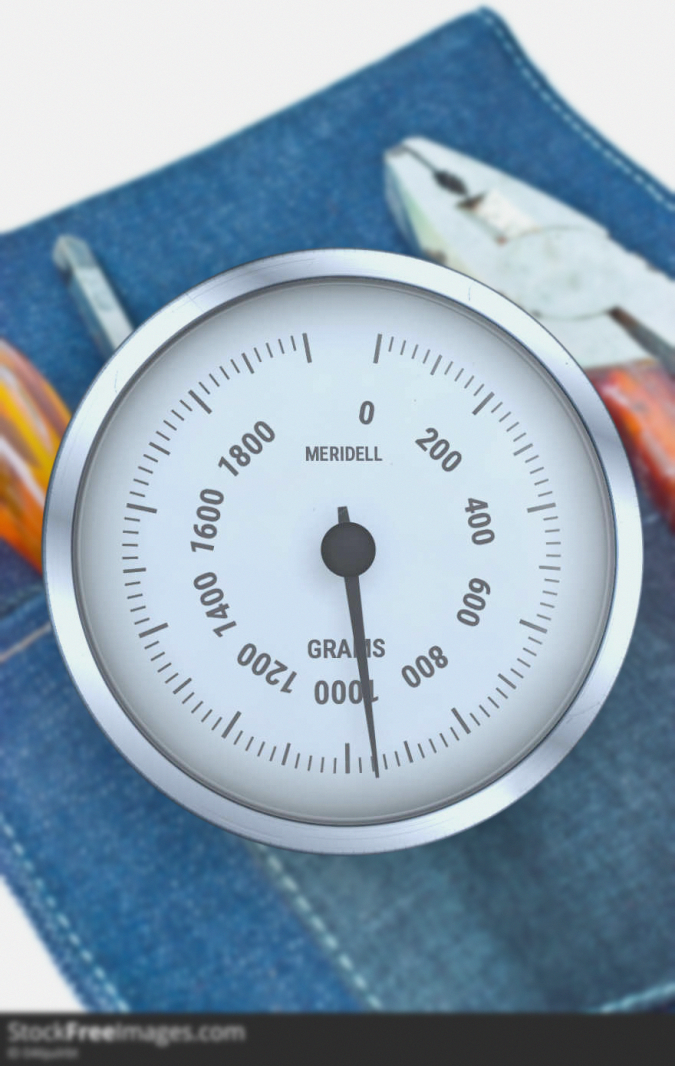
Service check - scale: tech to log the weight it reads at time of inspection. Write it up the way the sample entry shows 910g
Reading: 960g
